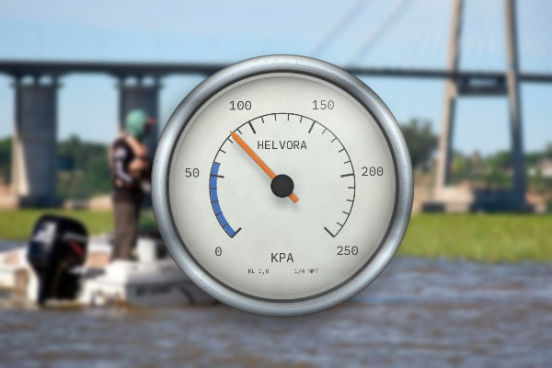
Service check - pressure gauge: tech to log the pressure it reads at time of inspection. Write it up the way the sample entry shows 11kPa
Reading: 85kPa
